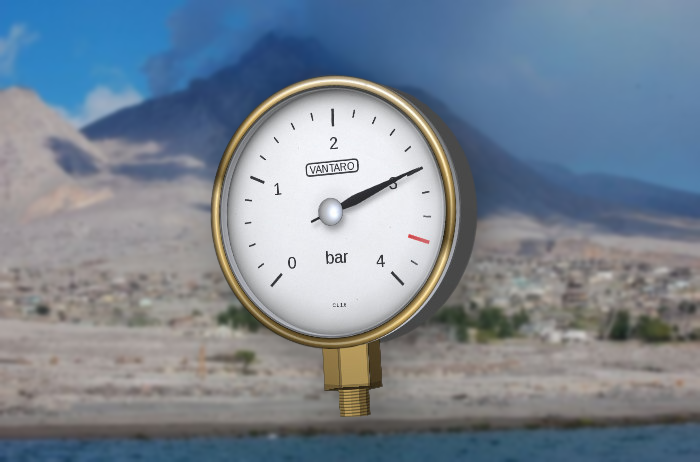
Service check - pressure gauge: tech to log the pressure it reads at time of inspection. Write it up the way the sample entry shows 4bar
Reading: 3bar
